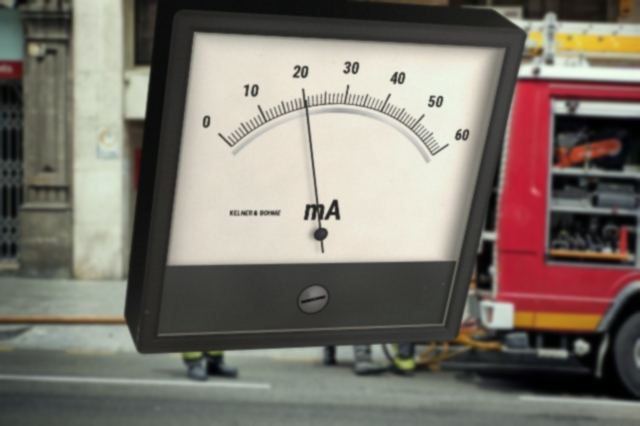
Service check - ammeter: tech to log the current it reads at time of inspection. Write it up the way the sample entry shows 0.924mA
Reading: 20mA
